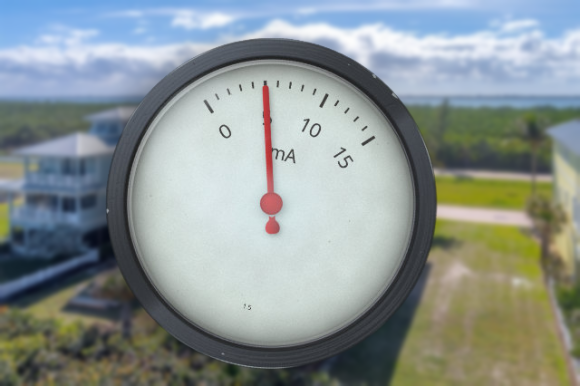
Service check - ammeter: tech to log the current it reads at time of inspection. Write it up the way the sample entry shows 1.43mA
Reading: 5mA
